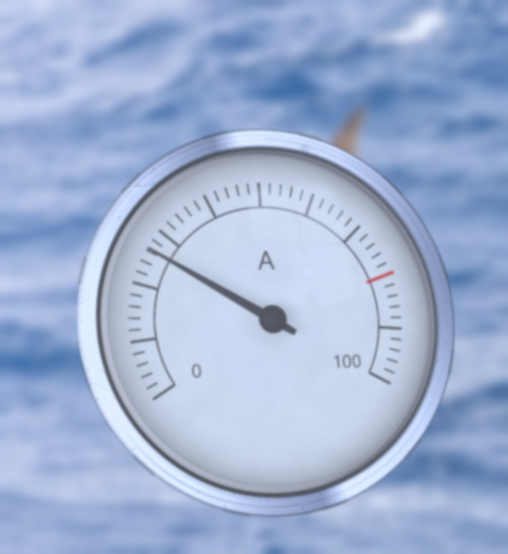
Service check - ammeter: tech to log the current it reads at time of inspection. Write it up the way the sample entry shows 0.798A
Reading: 26A
